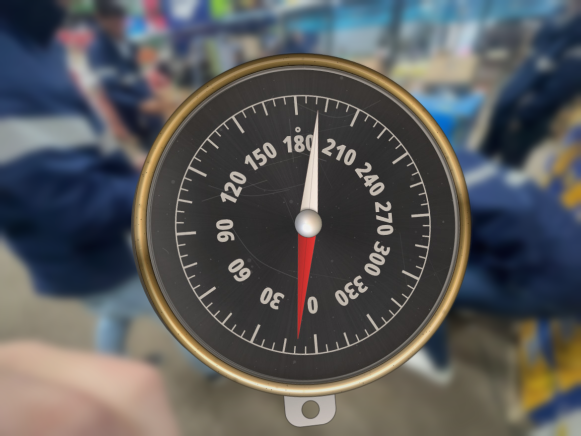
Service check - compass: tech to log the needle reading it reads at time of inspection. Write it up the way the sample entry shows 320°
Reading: 10°
